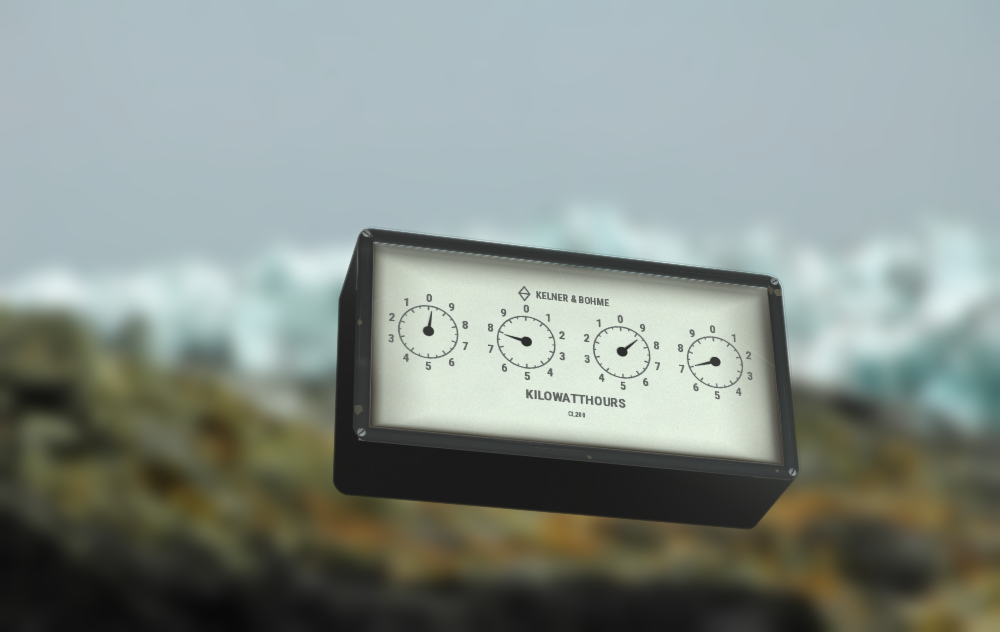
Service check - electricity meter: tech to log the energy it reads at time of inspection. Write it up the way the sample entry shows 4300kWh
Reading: 9787kWh
